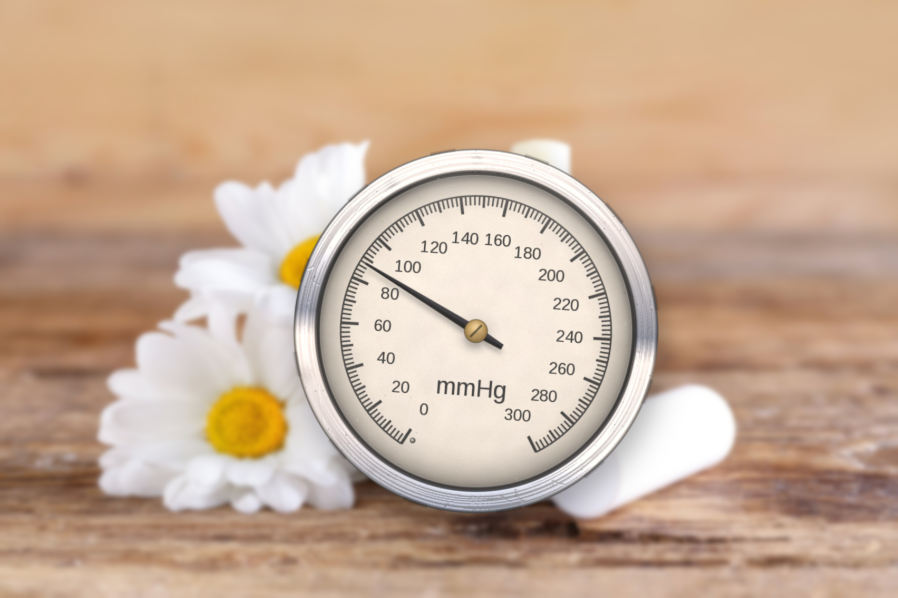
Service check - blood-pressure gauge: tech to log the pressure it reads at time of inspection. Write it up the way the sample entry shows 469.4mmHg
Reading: 88mmHg
